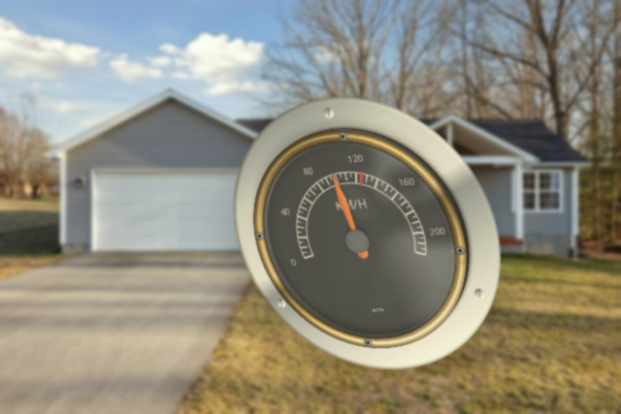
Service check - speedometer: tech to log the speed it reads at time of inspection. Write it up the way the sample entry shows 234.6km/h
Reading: 100km/h
